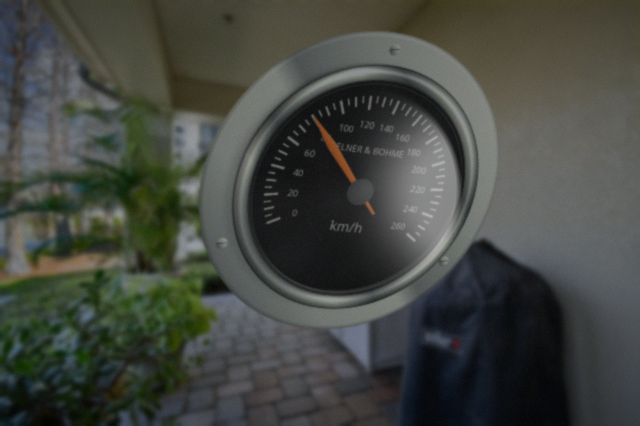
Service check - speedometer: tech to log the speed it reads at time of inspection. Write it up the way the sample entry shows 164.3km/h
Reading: 80km/h
